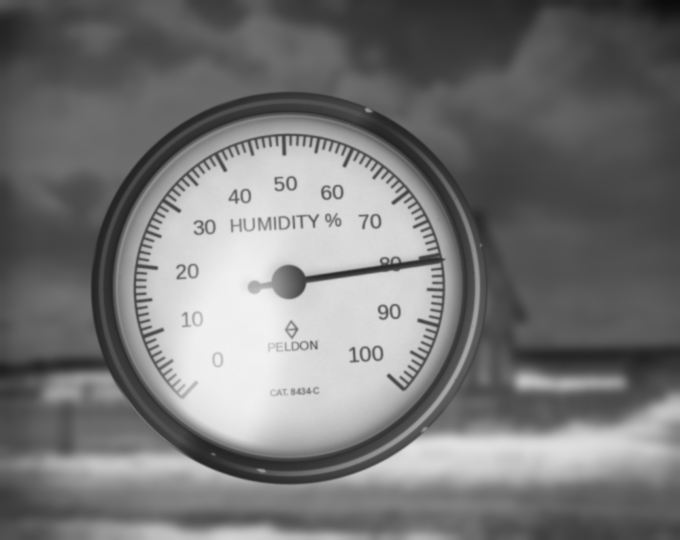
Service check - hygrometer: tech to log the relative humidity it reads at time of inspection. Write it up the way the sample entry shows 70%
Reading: 81%
